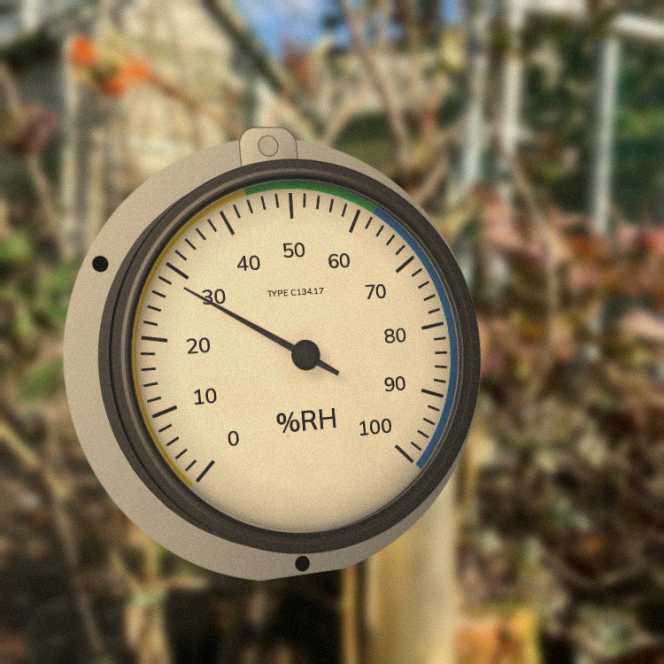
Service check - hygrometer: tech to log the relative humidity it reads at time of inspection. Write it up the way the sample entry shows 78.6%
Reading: 28%
